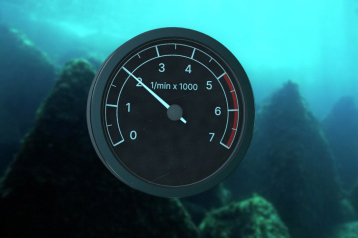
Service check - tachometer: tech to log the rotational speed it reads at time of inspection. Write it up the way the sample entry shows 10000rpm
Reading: 2000rpm
